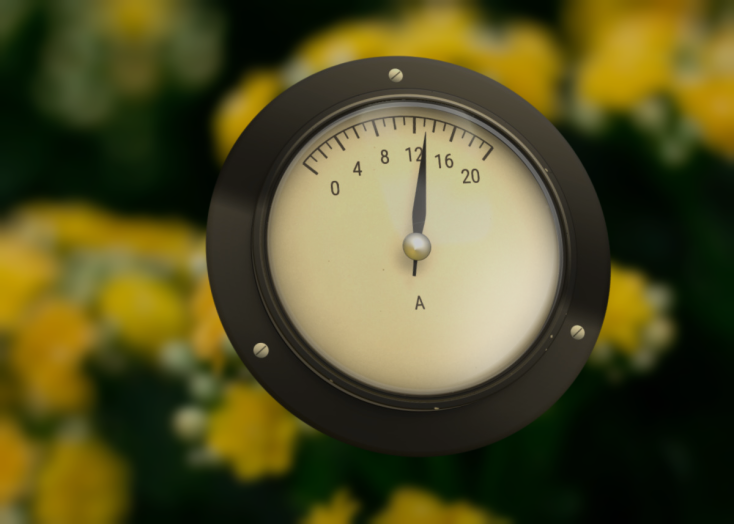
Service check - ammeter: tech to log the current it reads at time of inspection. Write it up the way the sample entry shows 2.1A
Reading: 13A
